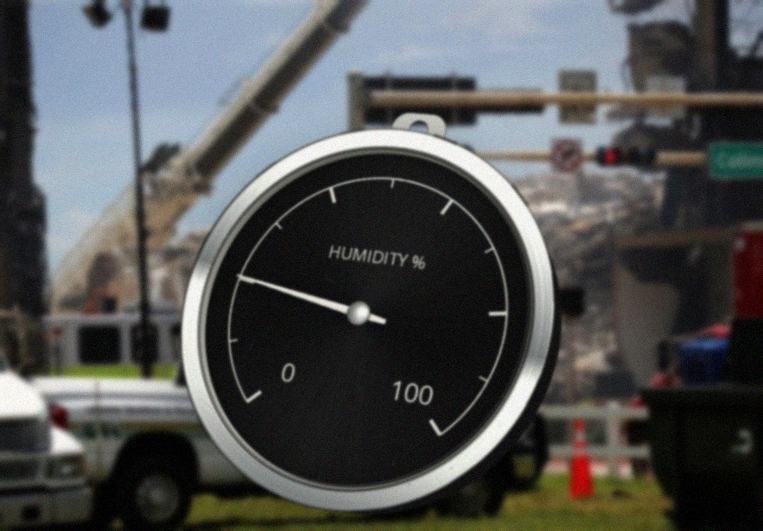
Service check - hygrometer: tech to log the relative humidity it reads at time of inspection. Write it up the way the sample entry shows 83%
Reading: 20%
